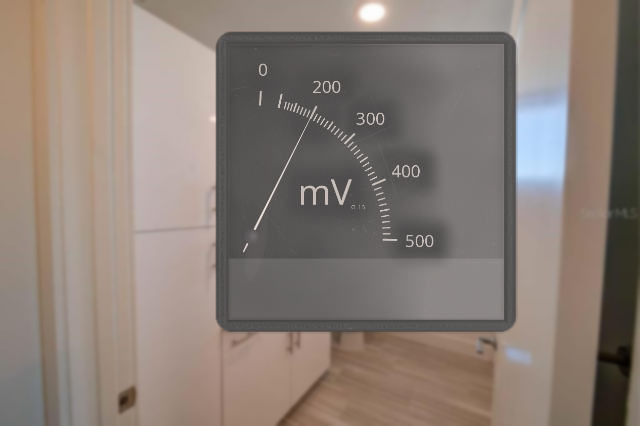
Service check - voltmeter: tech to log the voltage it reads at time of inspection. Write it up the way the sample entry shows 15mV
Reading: 200mV
